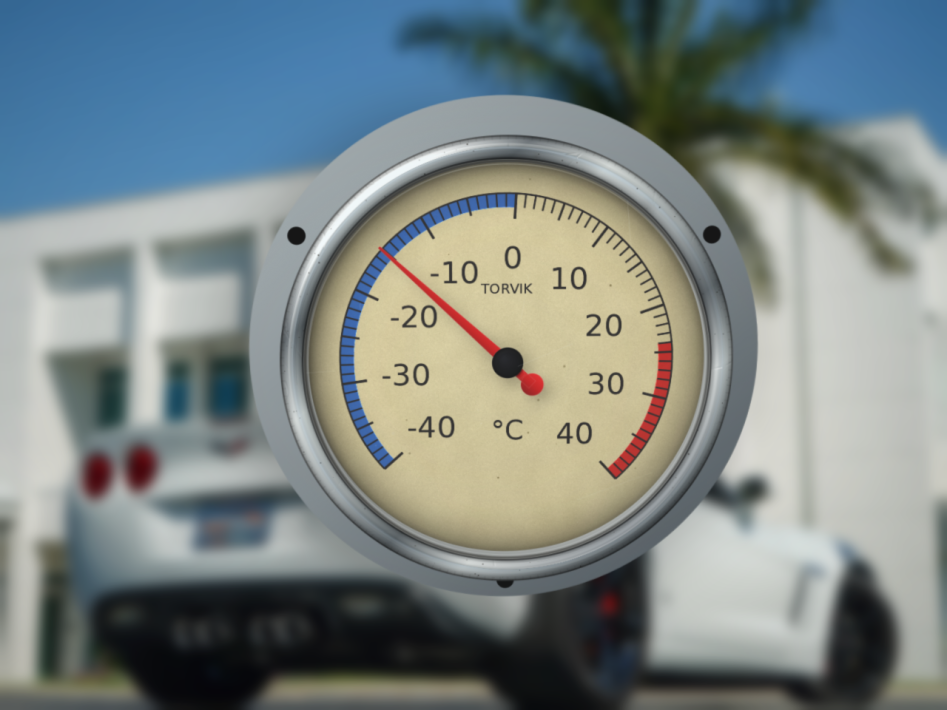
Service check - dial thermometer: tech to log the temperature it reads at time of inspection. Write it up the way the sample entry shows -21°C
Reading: -15°C
